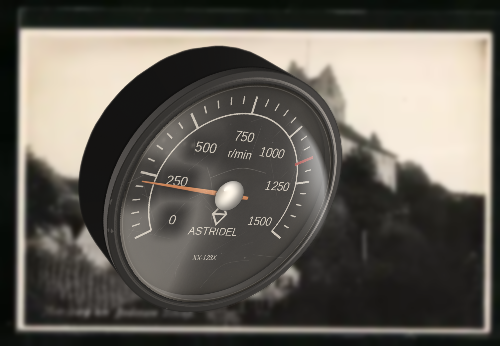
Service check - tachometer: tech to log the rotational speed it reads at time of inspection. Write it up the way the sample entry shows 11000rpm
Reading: 225rpm
